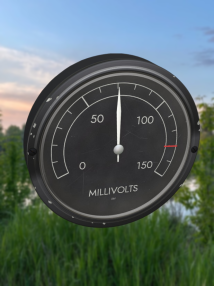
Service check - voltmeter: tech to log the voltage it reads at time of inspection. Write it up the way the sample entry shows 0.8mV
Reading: 70mV
